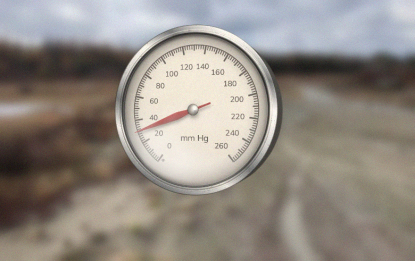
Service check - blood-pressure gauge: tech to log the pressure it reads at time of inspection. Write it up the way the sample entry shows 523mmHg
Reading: 30mmHg
